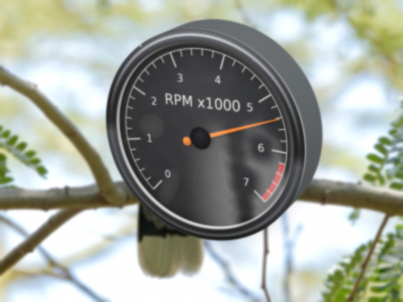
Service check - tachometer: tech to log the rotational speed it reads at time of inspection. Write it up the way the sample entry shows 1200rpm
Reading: 5400rpm
